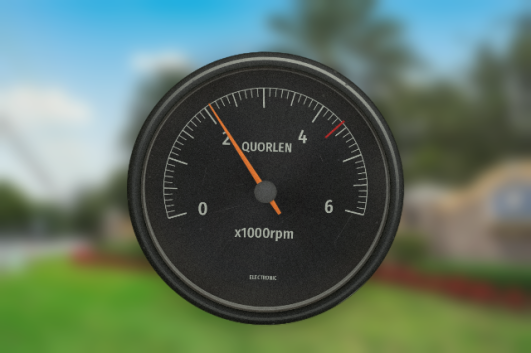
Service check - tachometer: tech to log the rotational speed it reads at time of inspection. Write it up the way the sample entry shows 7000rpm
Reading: 2100rpm
